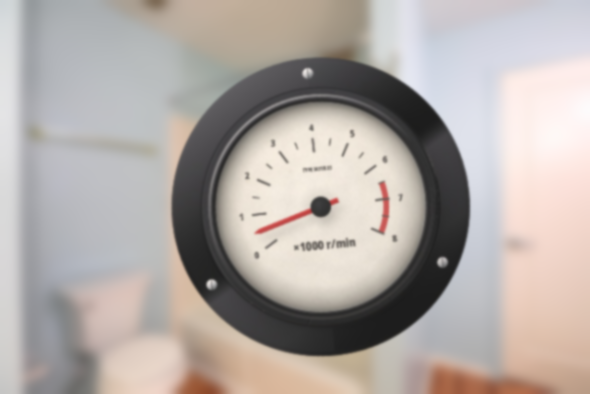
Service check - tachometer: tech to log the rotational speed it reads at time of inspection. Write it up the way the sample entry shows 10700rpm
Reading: 500rpm
